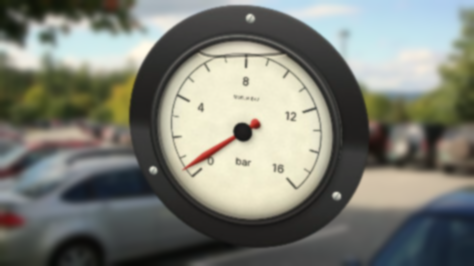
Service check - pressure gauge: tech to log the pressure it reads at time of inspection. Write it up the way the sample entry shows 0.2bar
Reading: 0.5bar
